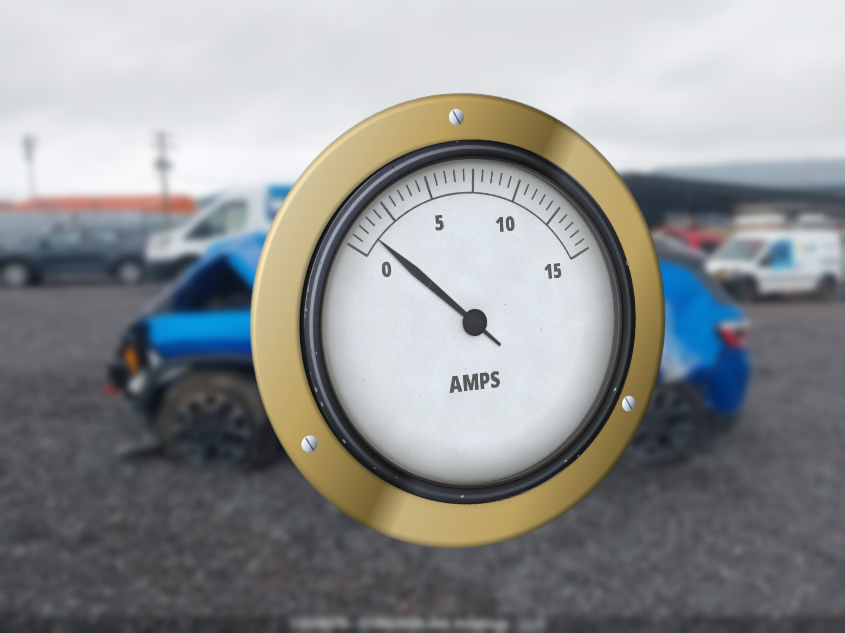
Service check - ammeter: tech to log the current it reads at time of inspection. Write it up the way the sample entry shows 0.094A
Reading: 1A
